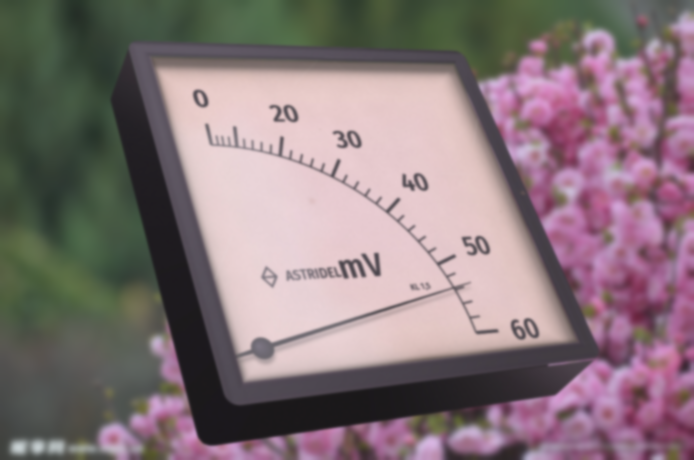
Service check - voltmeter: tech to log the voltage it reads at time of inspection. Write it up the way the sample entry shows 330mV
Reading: 54mV
